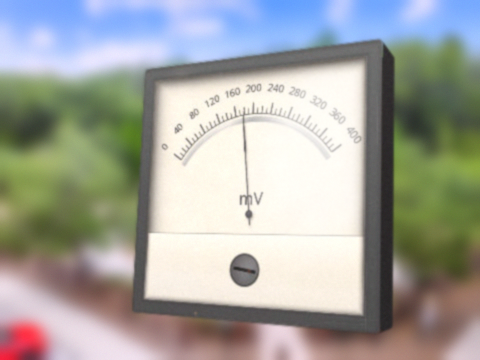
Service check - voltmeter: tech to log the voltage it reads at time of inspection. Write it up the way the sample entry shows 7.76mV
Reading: 180mV
